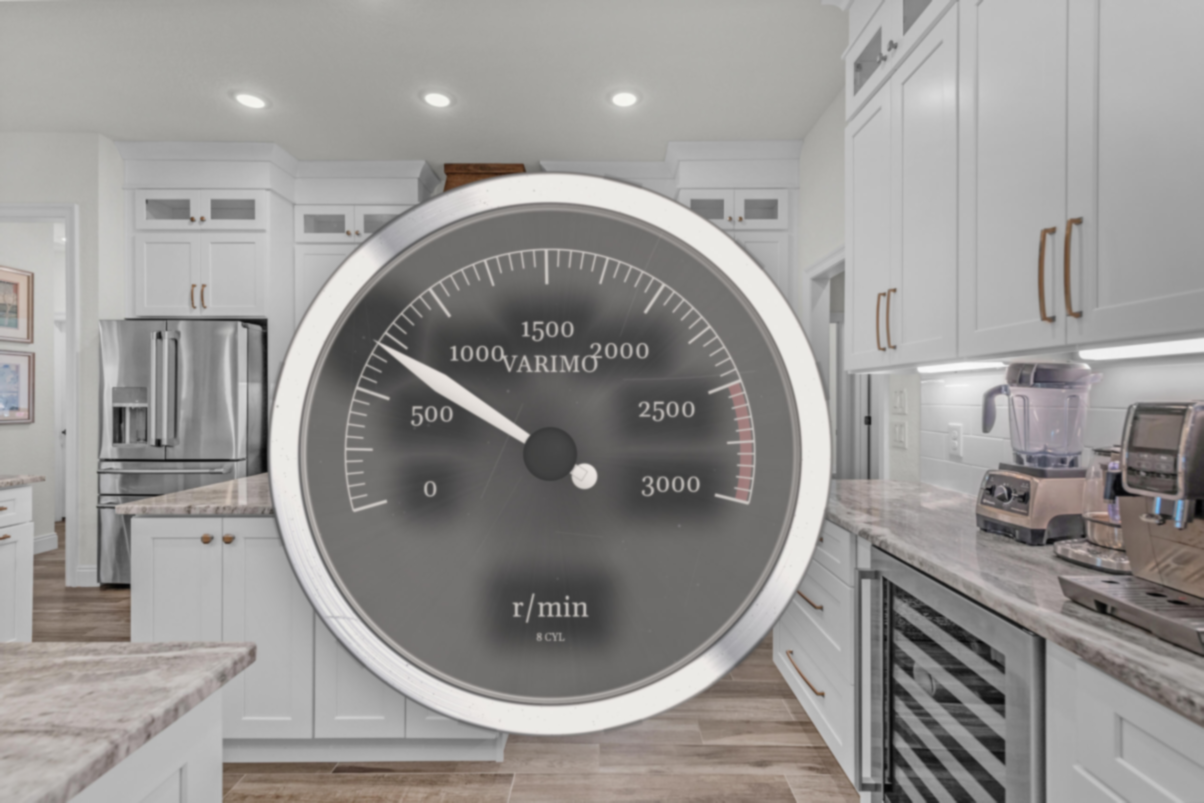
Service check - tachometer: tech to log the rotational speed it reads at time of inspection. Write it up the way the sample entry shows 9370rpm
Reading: 700rpm
